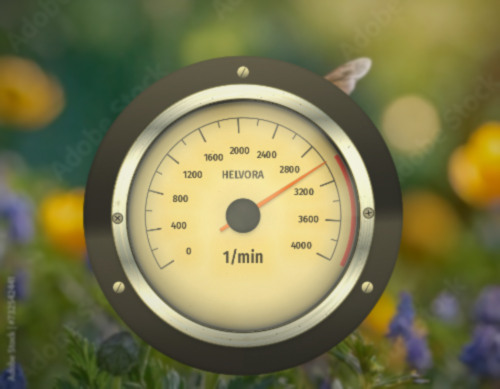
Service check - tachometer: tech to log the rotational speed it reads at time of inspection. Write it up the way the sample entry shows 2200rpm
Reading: 3000rpm
